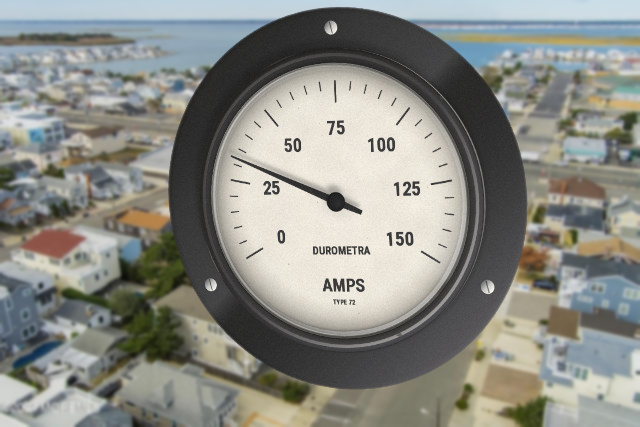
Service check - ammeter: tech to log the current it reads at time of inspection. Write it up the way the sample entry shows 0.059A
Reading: 32.5A
